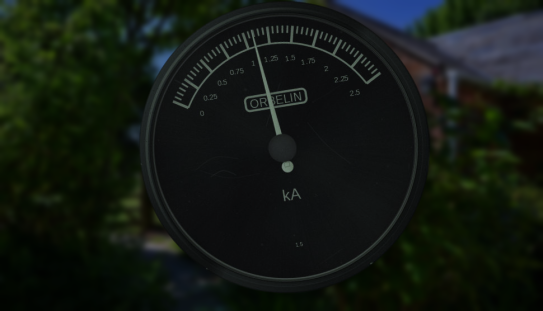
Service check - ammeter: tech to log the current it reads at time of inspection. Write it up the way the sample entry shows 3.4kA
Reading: 1.1kA
